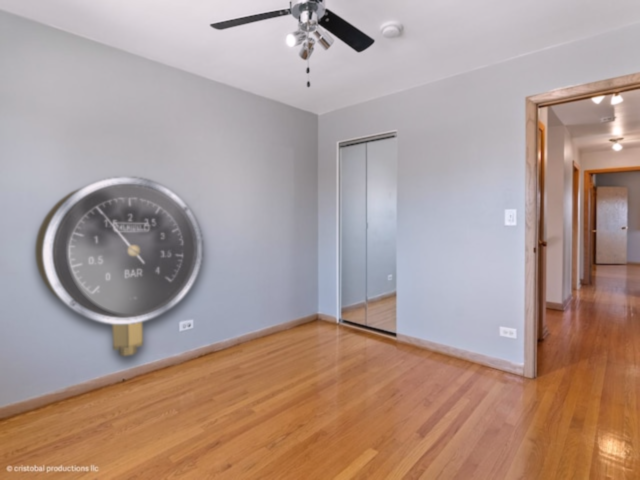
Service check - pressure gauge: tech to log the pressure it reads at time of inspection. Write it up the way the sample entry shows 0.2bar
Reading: 1.5bar
